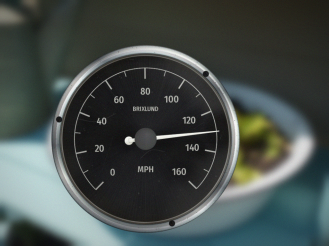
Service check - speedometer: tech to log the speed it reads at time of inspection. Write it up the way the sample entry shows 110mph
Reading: 130mph
